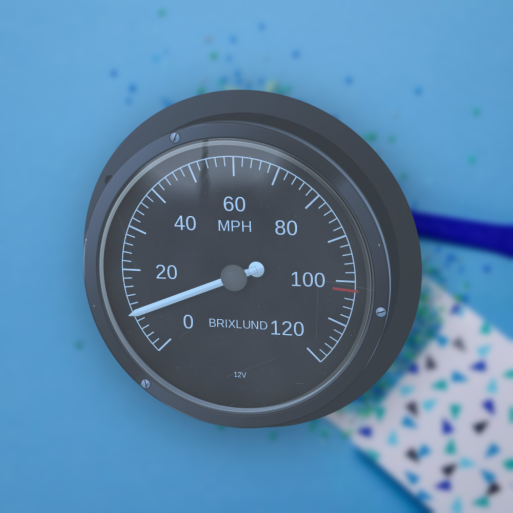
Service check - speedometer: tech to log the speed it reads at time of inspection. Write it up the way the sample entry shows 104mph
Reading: 10mph
